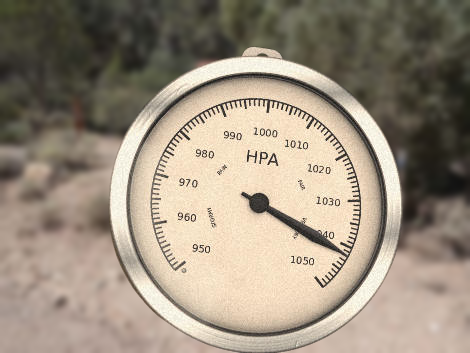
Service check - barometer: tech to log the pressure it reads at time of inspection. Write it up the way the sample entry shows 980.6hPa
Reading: 1042hPa
